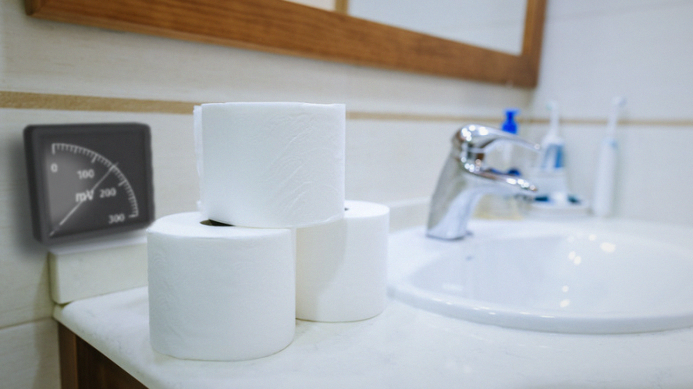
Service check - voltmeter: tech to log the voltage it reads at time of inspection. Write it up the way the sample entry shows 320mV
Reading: 150mV
